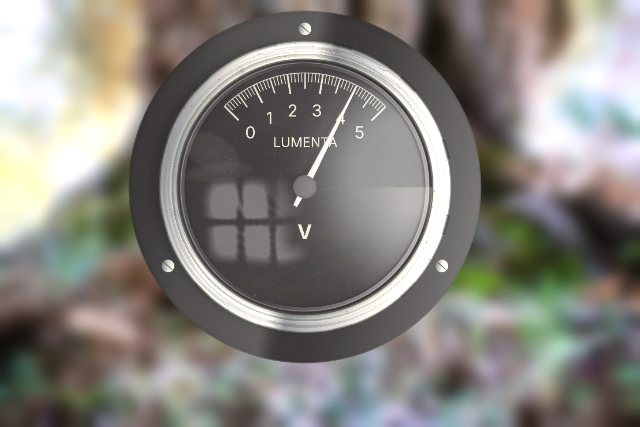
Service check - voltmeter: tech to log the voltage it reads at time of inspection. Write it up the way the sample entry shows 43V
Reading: 4V
